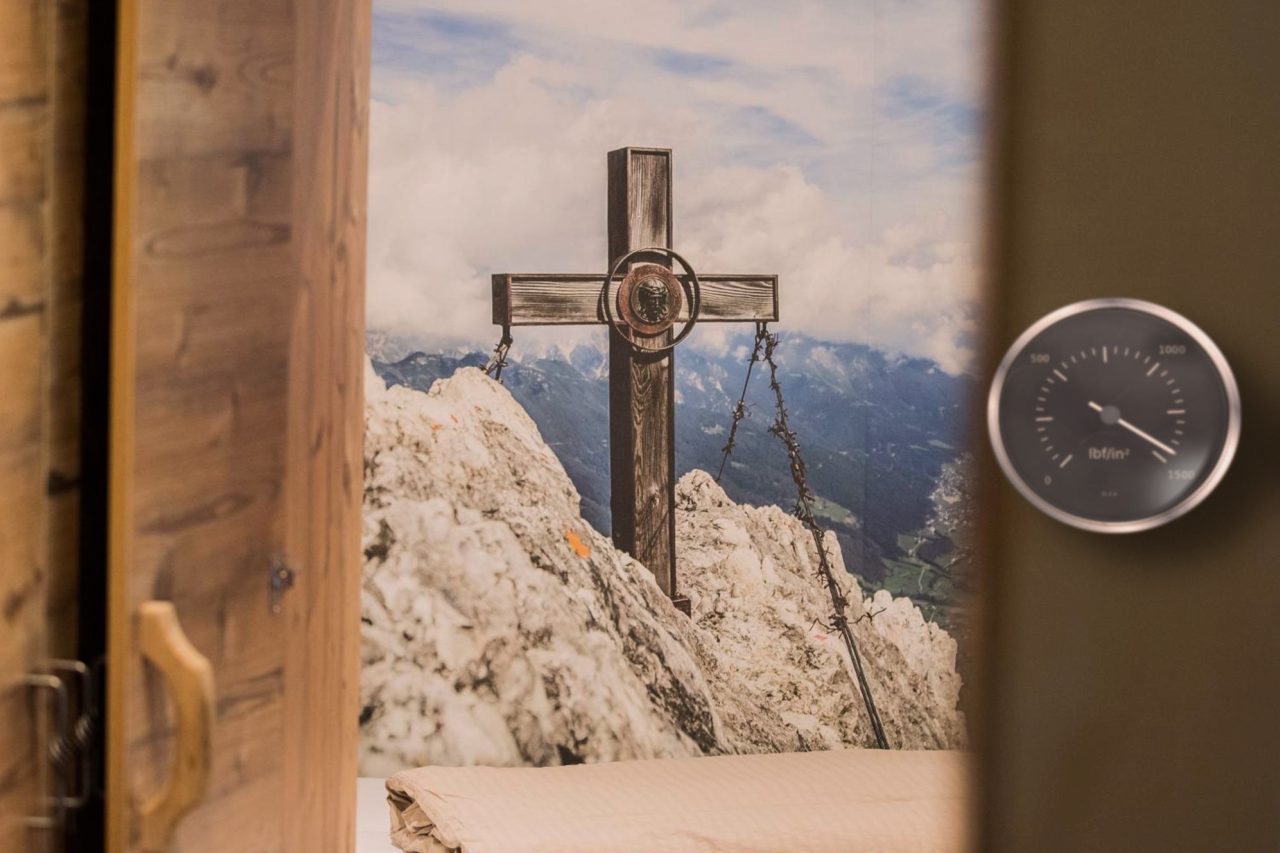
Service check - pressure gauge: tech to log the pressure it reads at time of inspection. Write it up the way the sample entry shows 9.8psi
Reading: 1450psi
